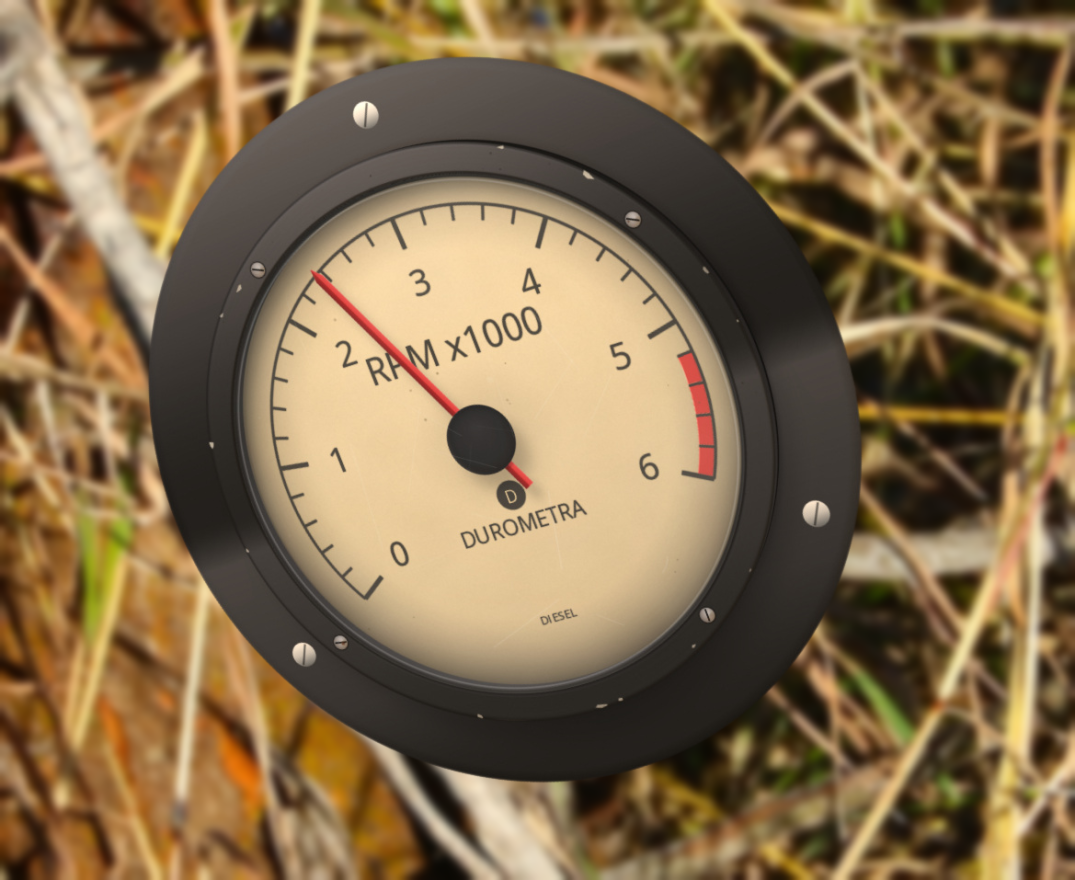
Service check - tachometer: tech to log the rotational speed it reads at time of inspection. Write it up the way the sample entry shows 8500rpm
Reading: 2400rpm
